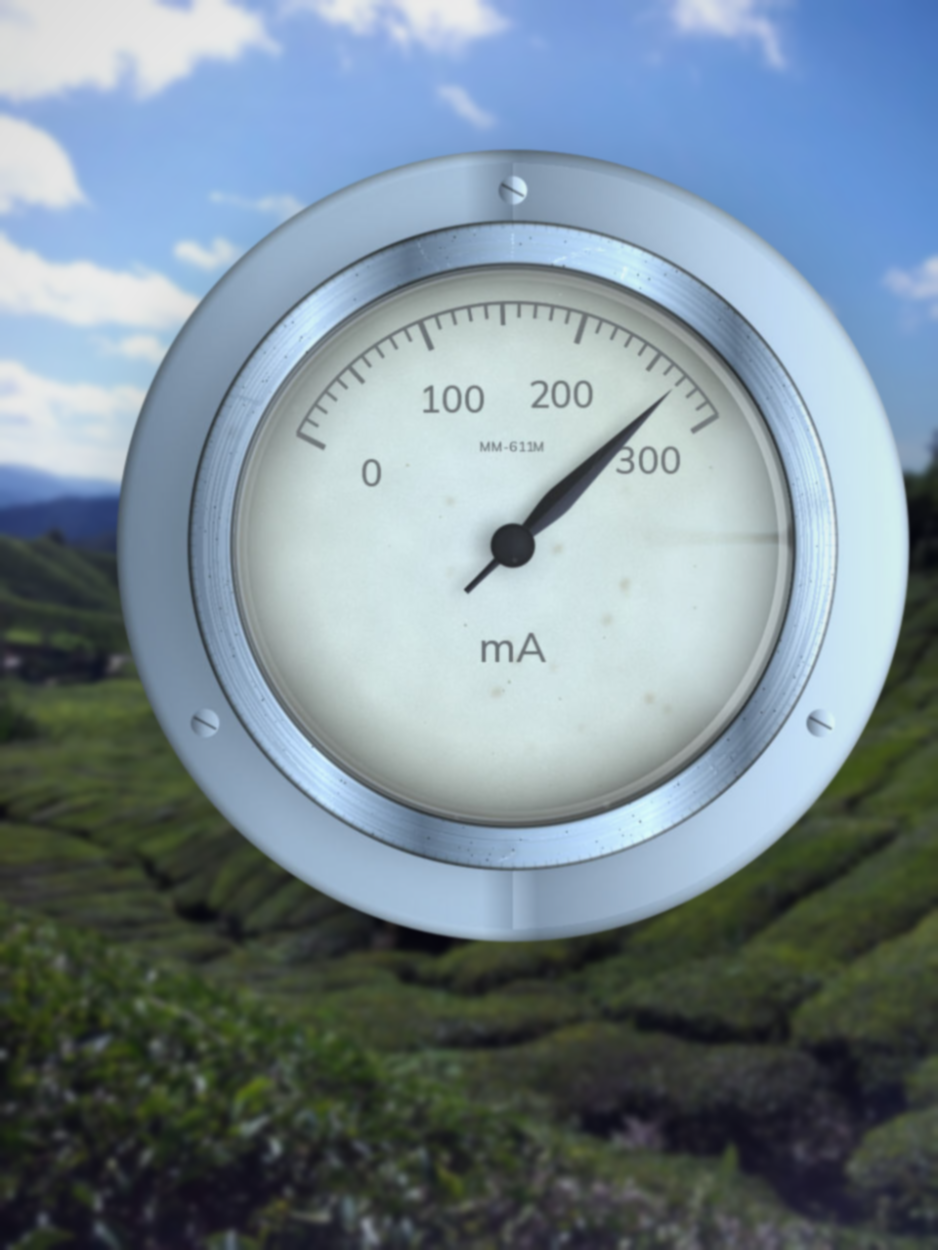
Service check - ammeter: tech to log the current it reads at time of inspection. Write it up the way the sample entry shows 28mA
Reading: 270mA
